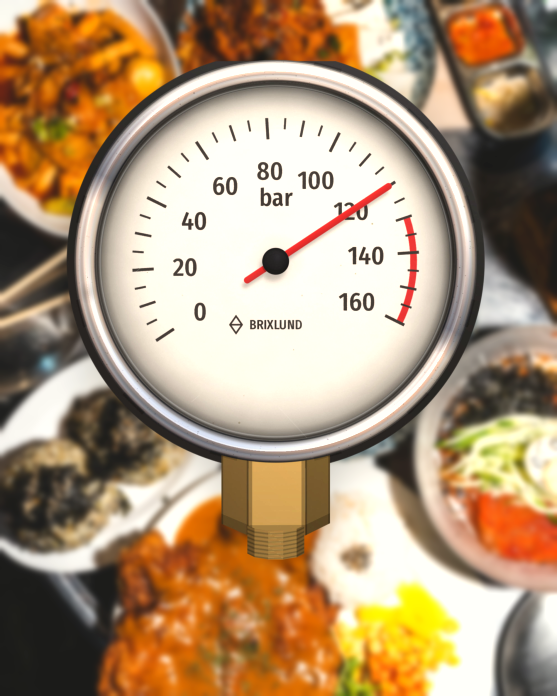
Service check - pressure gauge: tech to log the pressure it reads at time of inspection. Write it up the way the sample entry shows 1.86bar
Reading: 120bar
